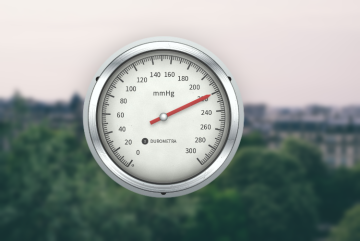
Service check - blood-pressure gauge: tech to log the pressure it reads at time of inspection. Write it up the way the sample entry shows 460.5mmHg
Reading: 220mmHg
